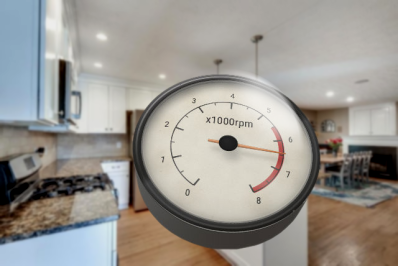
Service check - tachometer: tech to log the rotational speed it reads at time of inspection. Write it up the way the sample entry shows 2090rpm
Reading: 6500rpm
